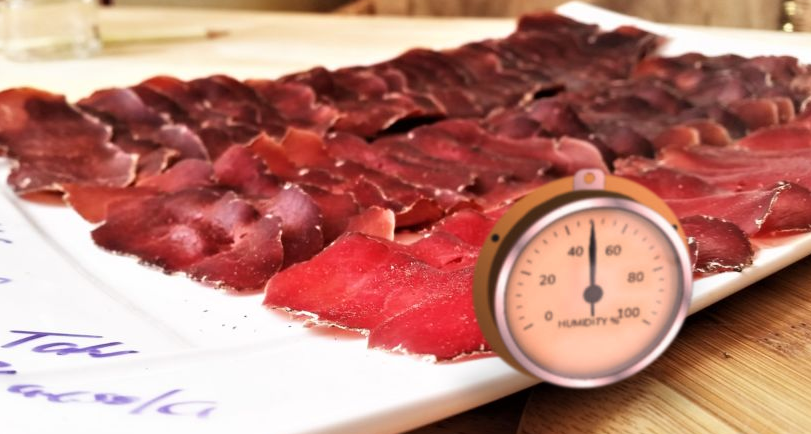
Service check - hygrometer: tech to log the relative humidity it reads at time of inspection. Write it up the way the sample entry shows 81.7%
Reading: 48%
